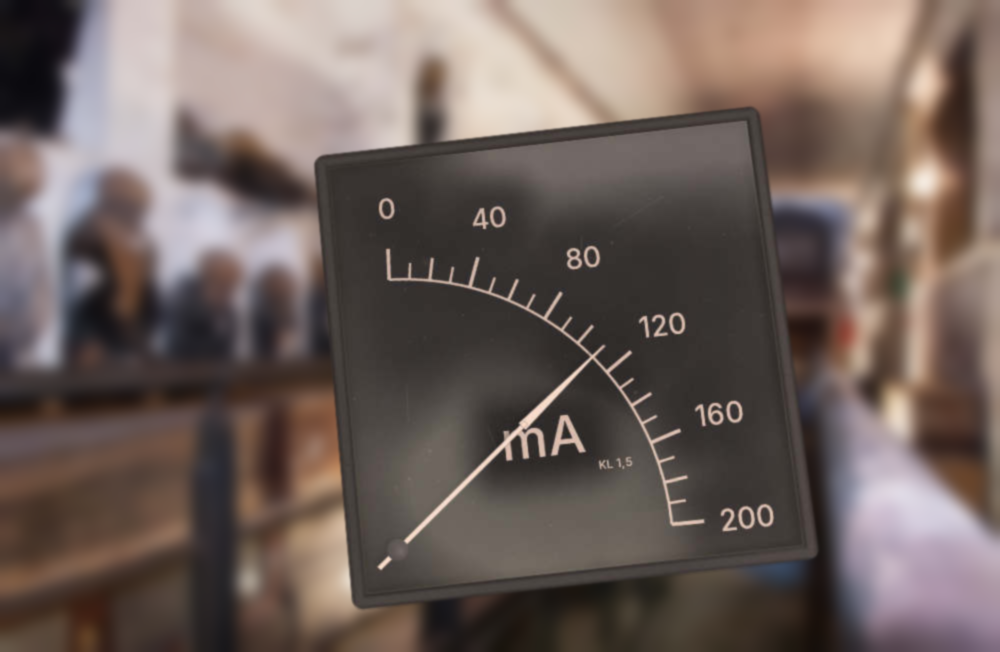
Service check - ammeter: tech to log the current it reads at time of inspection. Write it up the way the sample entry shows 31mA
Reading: 110mA
